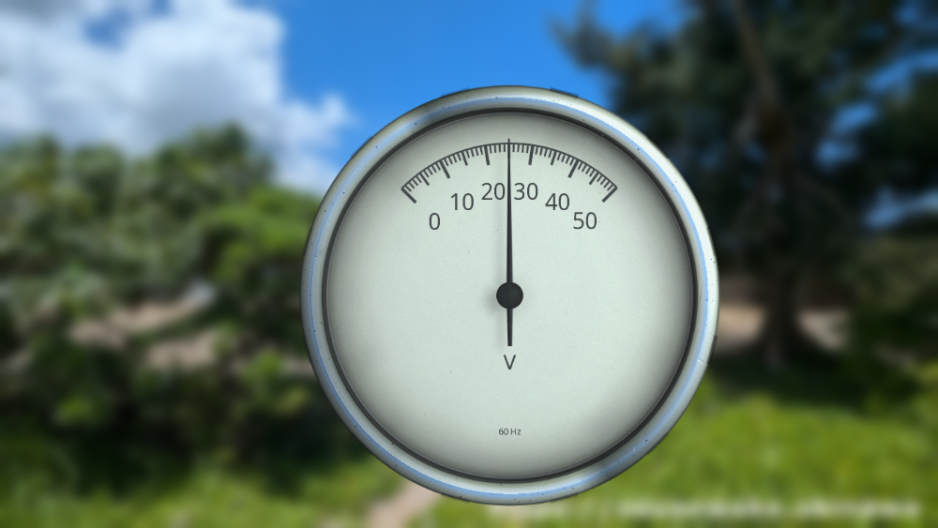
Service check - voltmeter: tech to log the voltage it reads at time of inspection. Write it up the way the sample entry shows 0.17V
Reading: 25V
